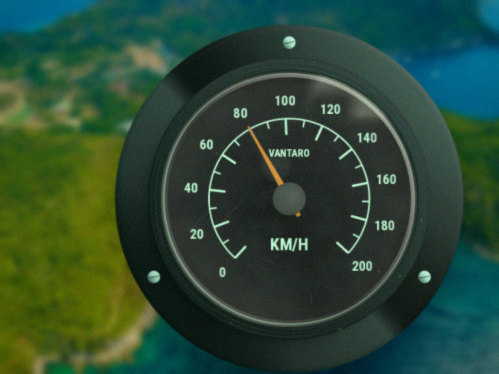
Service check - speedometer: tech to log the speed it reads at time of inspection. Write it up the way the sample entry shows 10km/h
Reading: 80km/h
